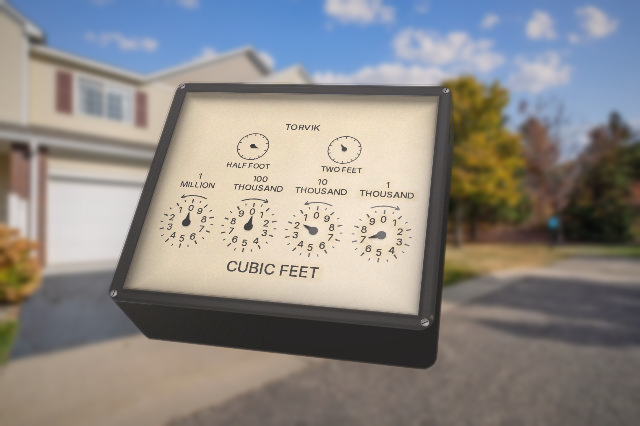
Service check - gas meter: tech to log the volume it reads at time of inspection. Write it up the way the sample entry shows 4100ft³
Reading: 1700ft³
